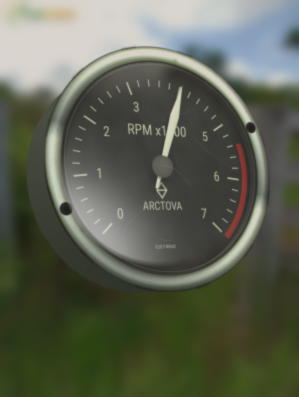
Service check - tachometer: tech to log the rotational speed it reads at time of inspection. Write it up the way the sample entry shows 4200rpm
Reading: 4000rpm
